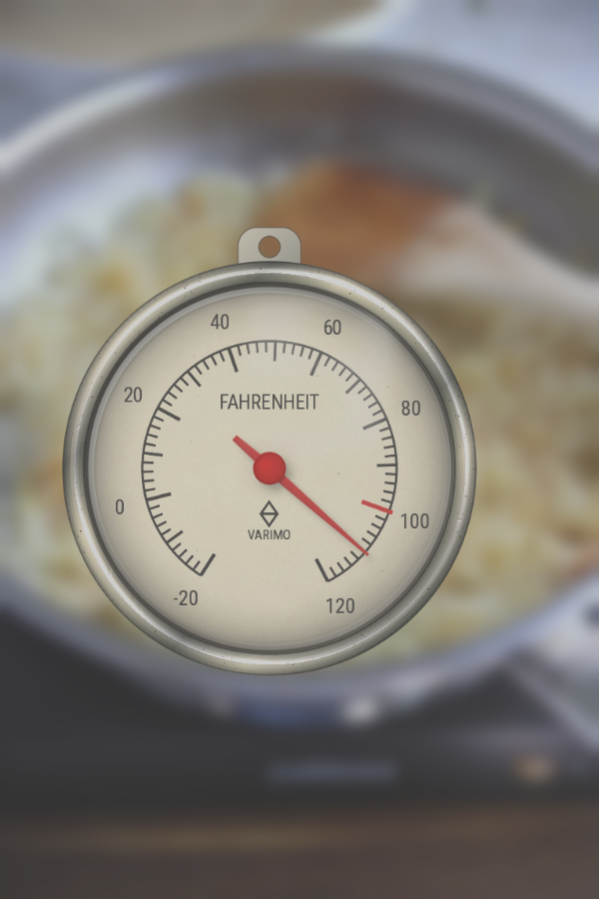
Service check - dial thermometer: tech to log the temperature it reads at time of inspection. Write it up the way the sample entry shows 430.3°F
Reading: 110°F
